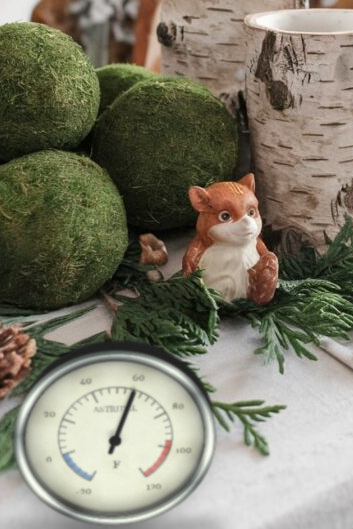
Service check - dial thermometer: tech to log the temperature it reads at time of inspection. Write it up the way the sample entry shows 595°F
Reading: 60°F
